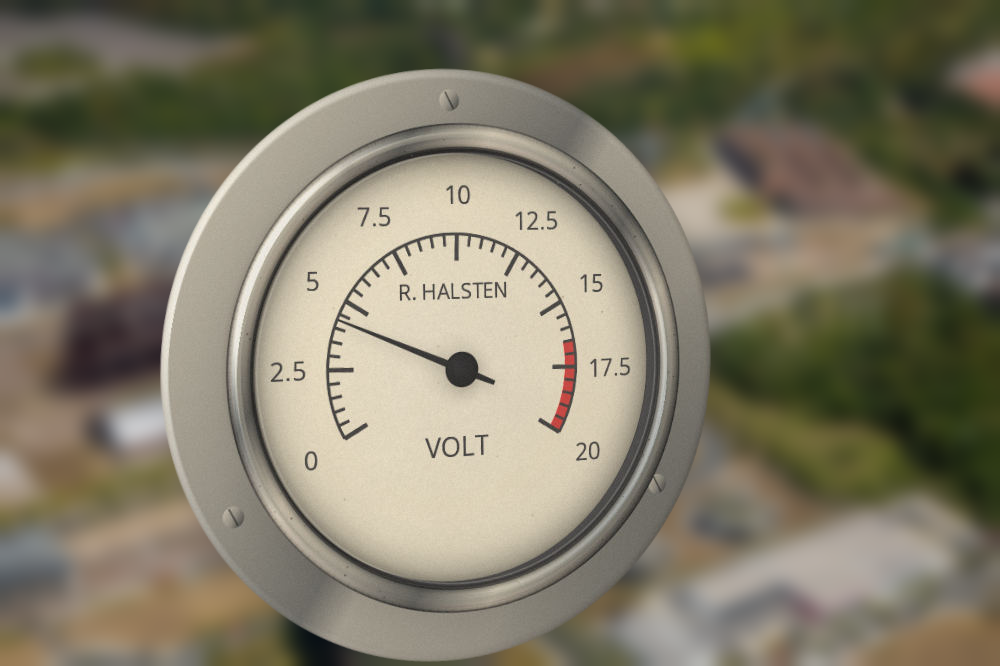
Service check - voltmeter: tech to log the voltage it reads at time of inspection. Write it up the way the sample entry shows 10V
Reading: 4.25V
